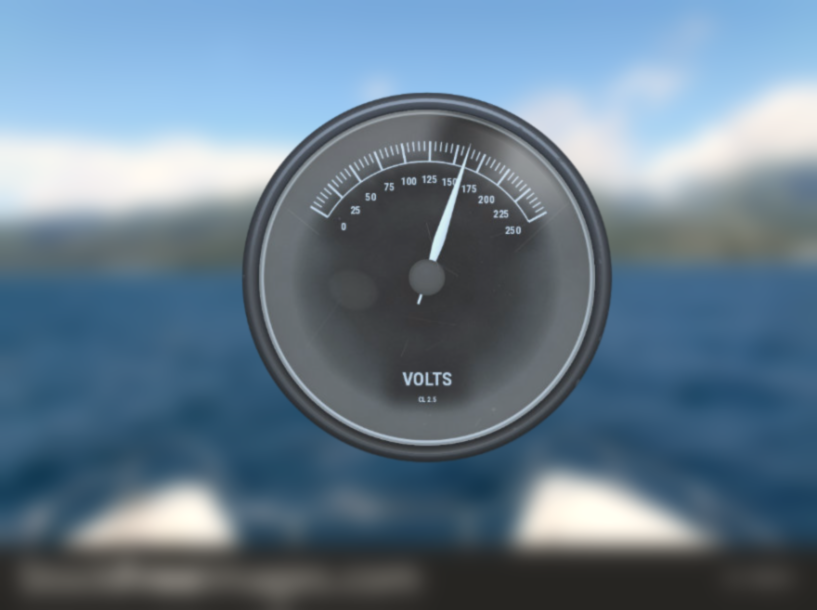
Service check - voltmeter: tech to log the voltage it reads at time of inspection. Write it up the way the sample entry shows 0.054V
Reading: 160V
